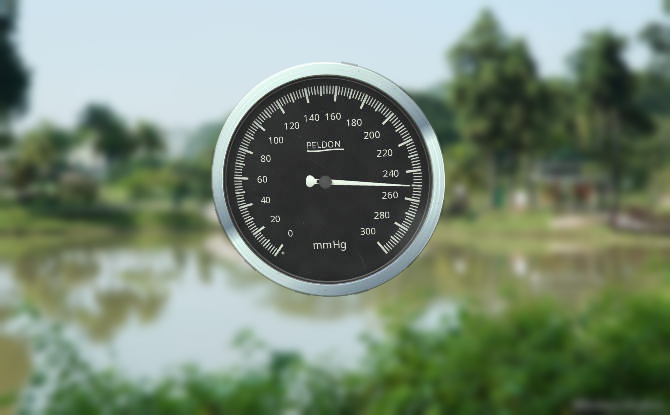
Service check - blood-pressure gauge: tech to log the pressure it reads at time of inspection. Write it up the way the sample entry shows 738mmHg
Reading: 250mmHg
